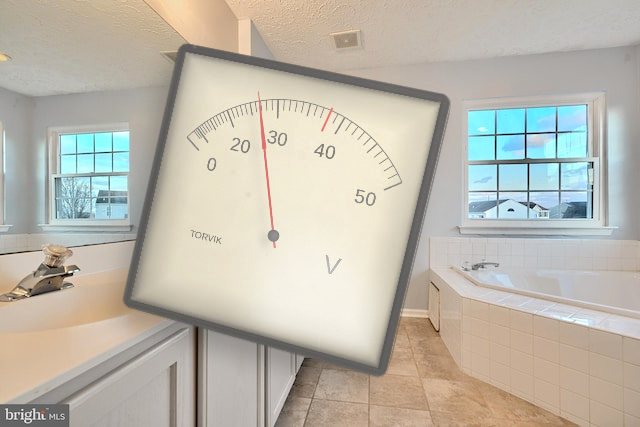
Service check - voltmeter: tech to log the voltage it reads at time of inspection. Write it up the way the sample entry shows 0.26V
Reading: 27V
